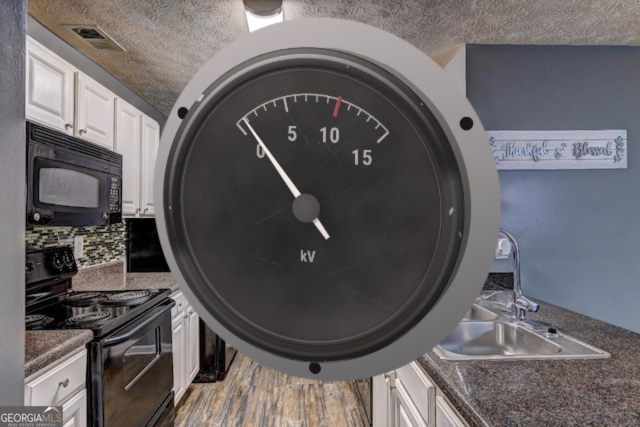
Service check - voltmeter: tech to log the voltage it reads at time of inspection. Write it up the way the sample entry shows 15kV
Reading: 1kV
